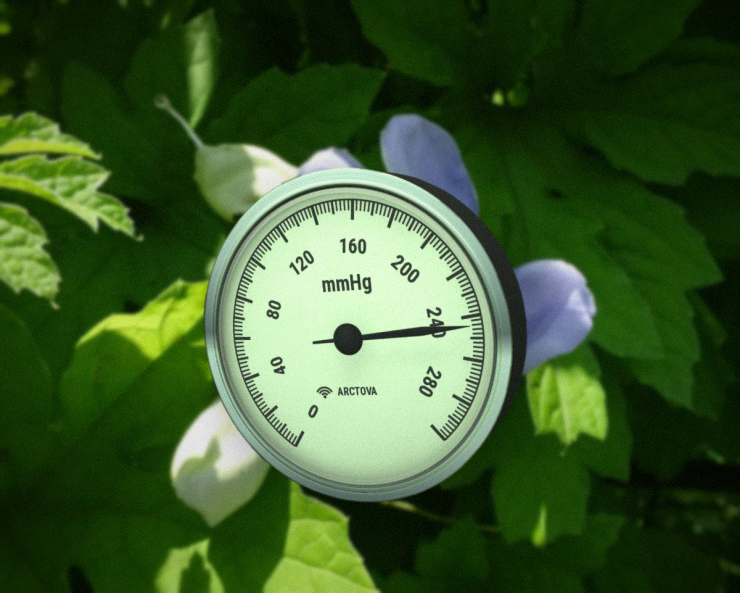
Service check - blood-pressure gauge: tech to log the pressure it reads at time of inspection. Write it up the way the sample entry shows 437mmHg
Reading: 244mmHg
